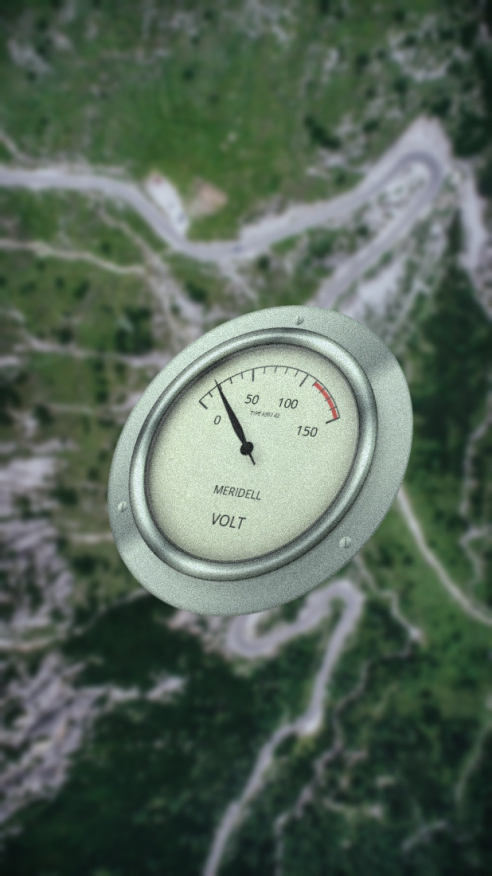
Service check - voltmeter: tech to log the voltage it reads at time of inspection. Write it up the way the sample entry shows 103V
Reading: 20V
